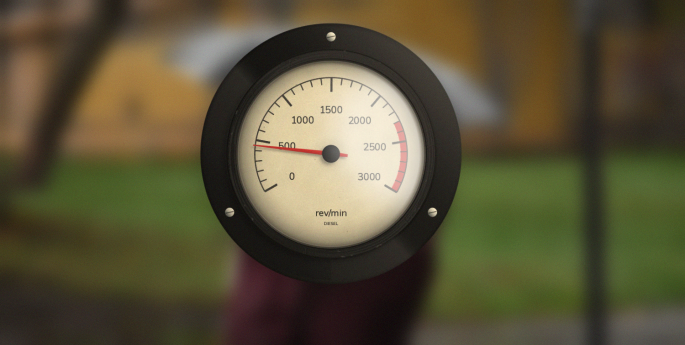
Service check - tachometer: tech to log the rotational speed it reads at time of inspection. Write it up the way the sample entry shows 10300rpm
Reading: 450rpm
